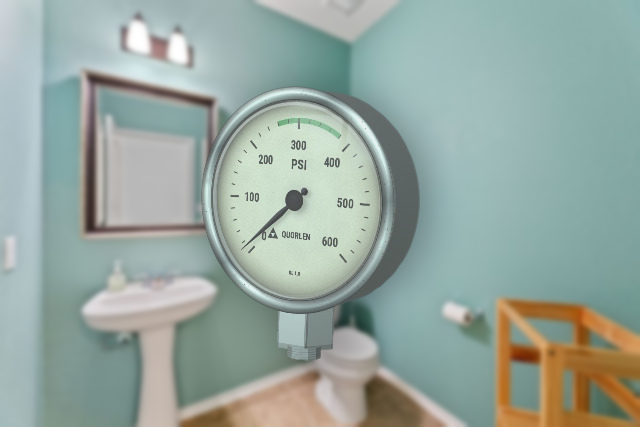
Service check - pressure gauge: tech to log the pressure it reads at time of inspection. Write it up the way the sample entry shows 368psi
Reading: 10psi
